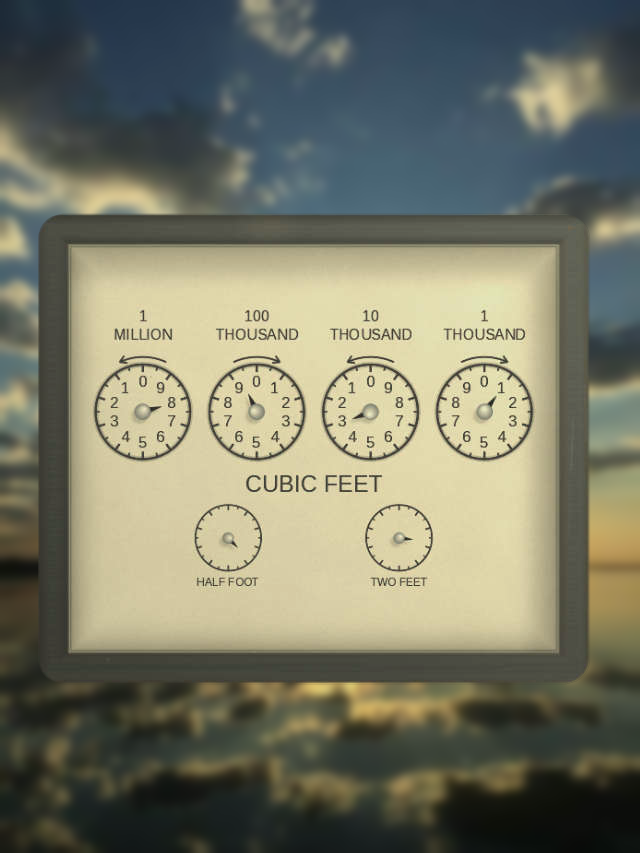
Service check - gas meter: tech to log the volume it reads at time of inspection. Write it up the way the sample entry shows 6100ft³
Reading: 793100ft³
